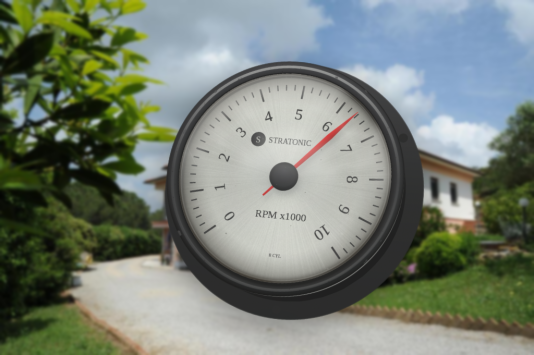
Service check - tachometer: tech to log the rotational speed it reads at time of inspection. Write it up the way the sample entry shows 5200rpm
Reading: 6400rpm
